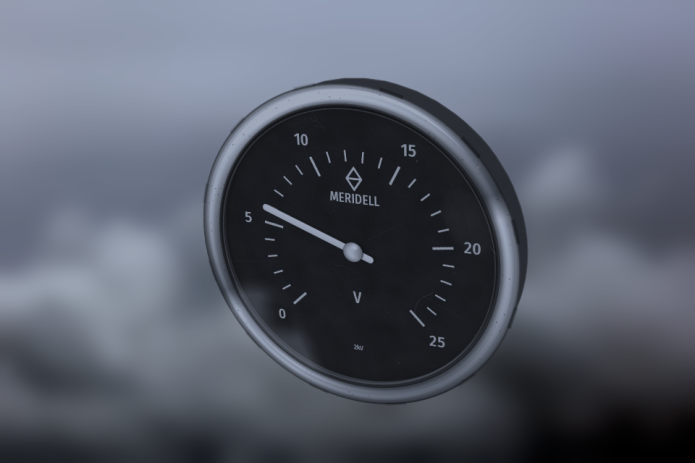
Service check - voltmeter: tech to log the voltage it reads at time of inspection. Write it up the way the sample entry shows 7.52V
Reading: 6V
